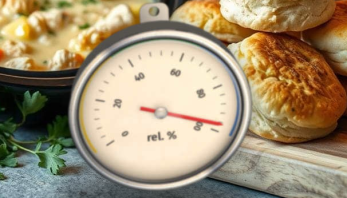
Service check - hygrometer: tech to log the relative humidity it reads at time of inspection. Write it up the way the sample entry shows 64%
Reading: 96%
